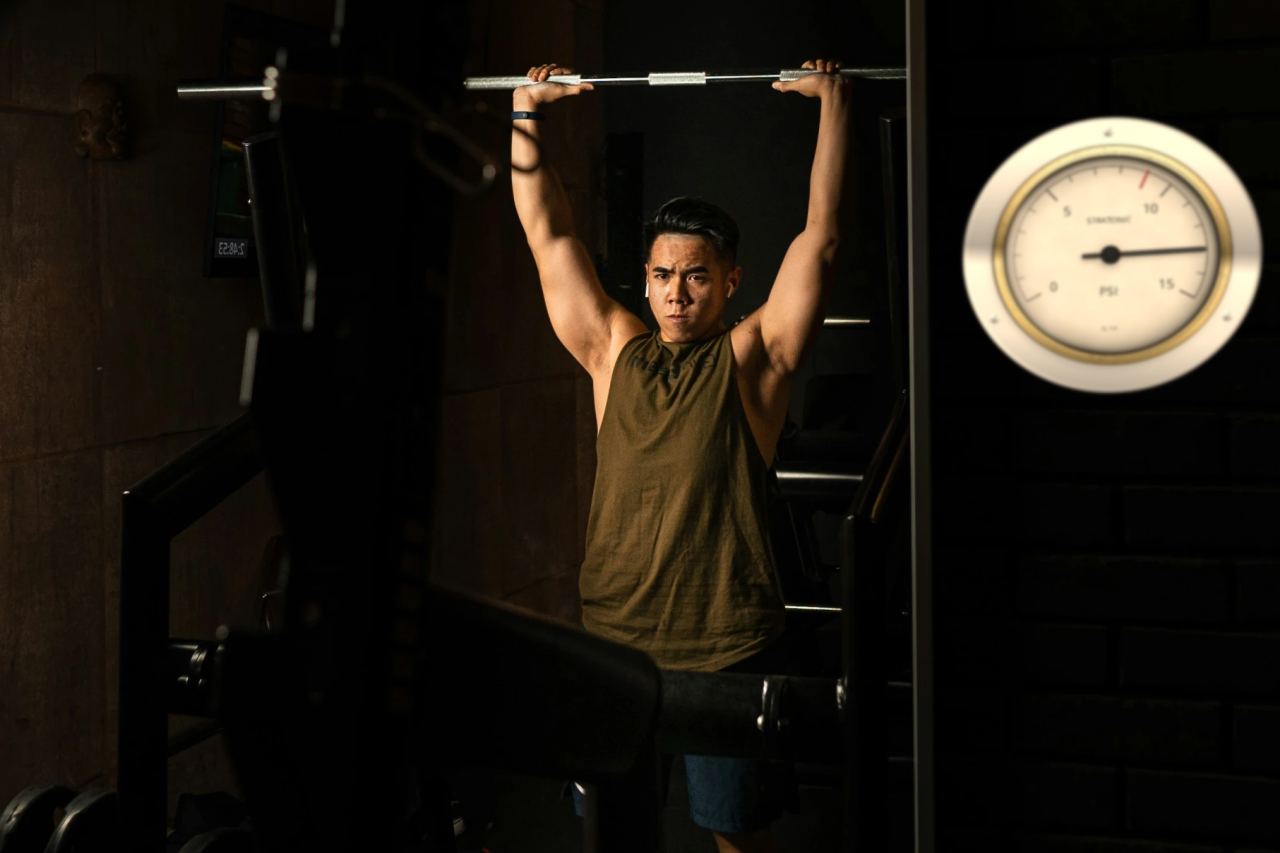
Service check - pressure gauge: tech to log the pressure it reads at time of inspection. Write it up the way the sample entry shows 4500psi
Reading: 13psi
